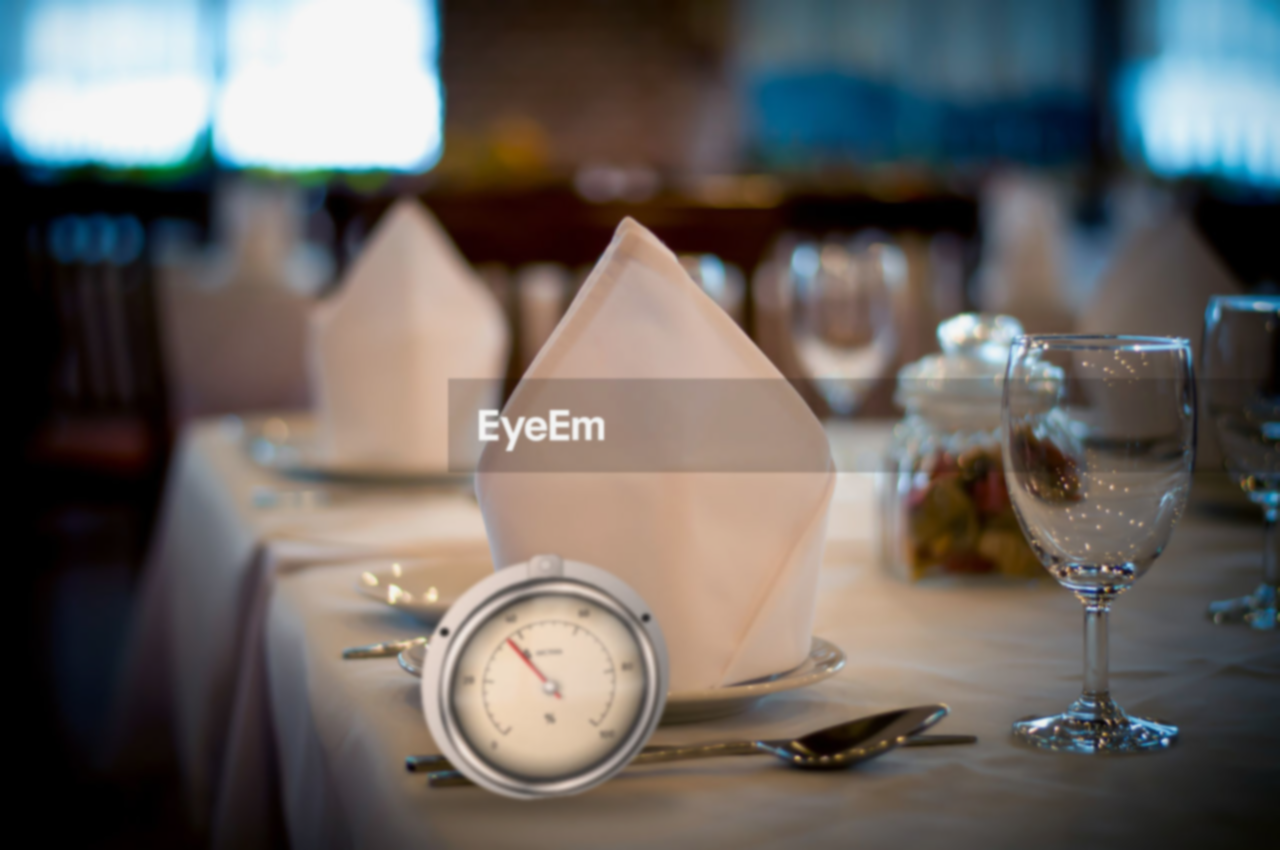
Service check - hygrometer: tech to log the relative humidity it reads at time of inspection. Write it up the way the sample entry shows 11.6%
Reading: 36%
